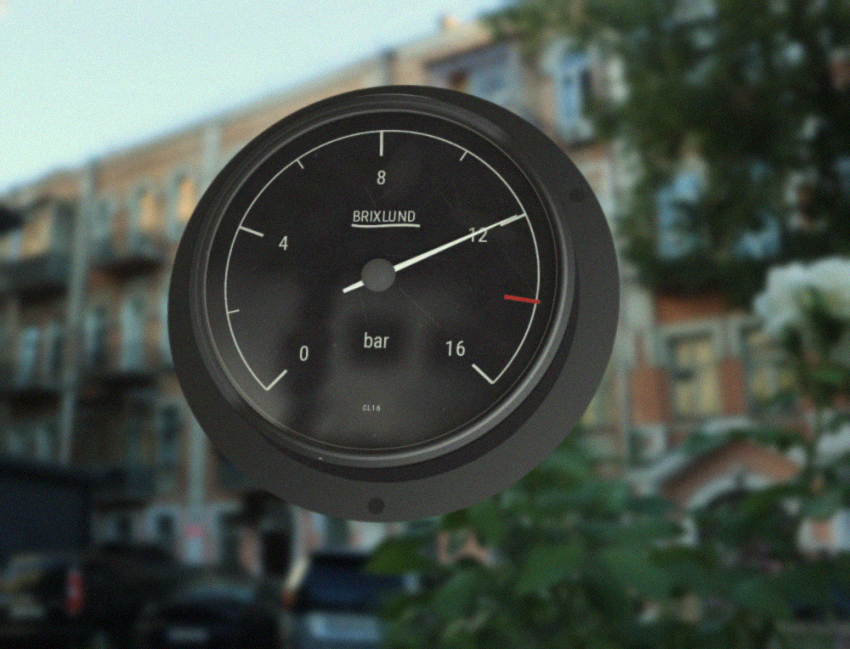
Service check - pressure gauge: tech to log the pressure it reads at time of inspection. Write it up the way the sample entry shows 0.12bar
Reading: 12bar
